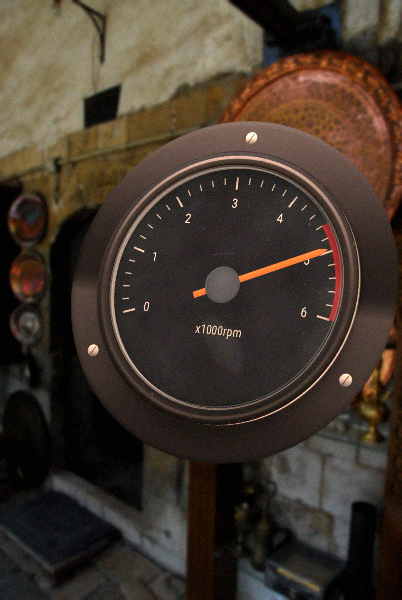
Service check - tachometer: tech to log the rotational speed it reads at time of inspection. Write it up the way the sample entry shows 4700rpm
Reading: 5000rpm
